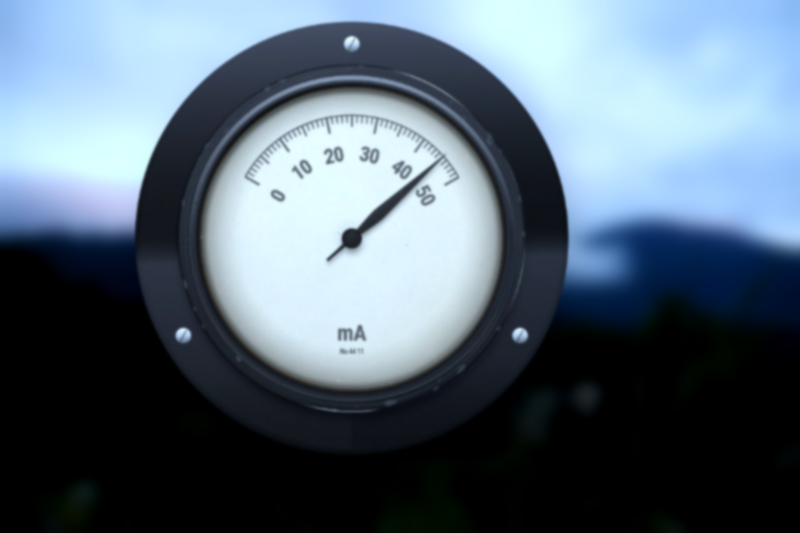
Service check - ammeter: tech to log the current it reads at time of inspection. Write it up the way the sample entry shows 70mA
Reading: 45mA
